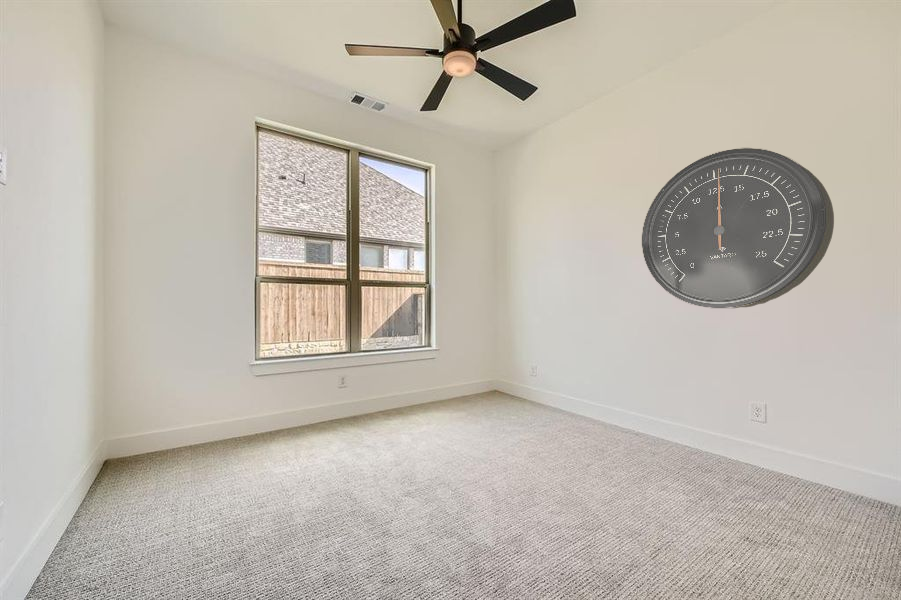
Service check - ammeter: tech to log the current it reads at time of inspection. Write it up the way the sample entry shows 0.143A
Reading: 13A
